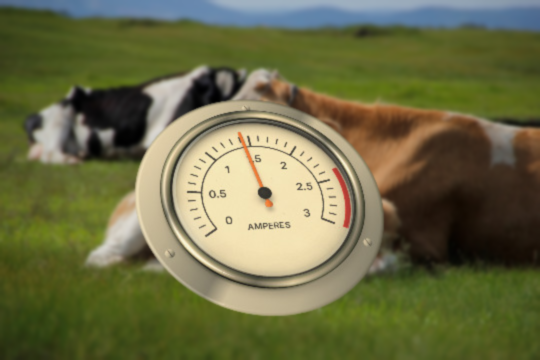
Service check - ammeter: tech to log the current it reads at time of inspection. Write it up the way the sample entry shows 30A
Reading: 1.4A
